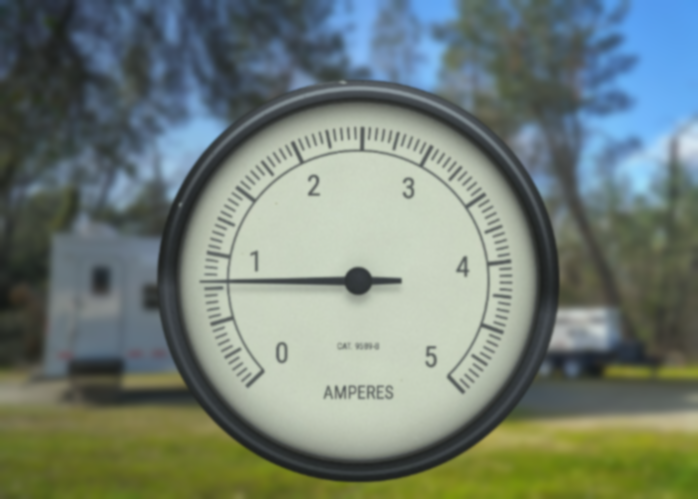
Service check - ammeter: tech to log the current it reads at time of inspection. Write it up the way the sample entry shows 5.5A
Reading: 0.8A
